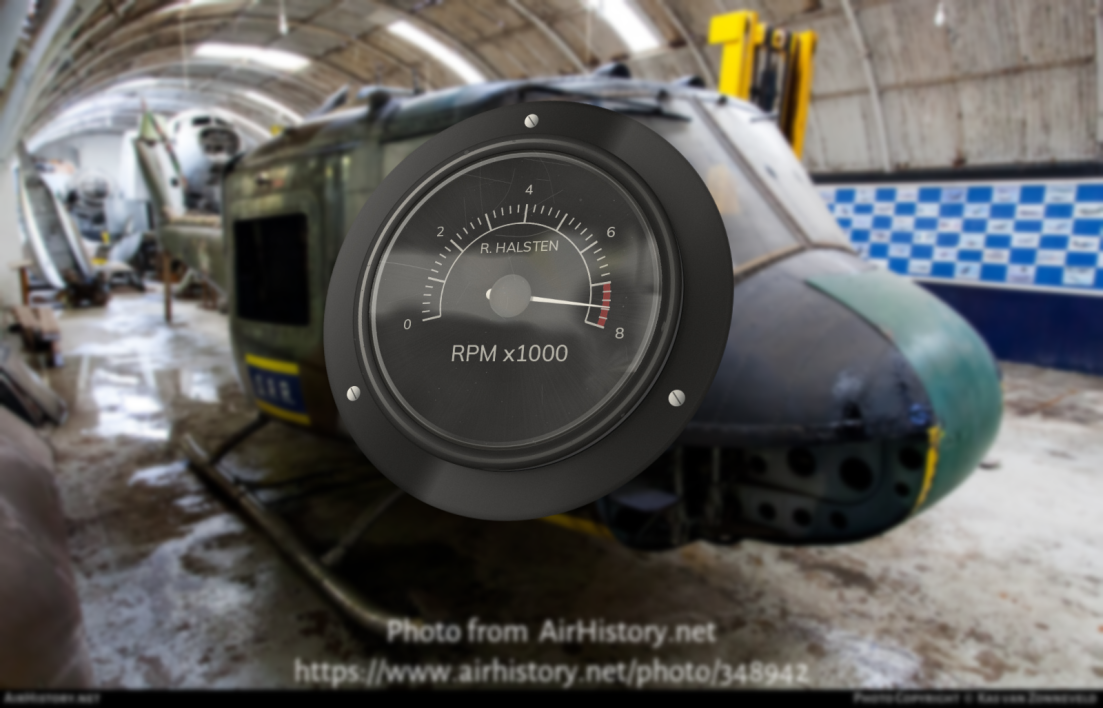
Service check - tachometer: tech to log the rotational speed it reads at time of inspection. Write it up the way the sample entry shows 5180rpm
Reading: 7600rpm
